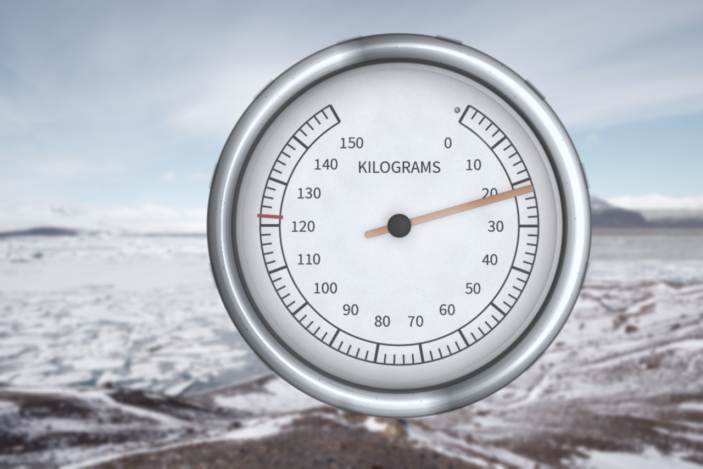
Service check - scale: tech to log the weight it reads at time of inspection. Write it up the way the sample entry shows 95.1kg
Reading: 22kg
